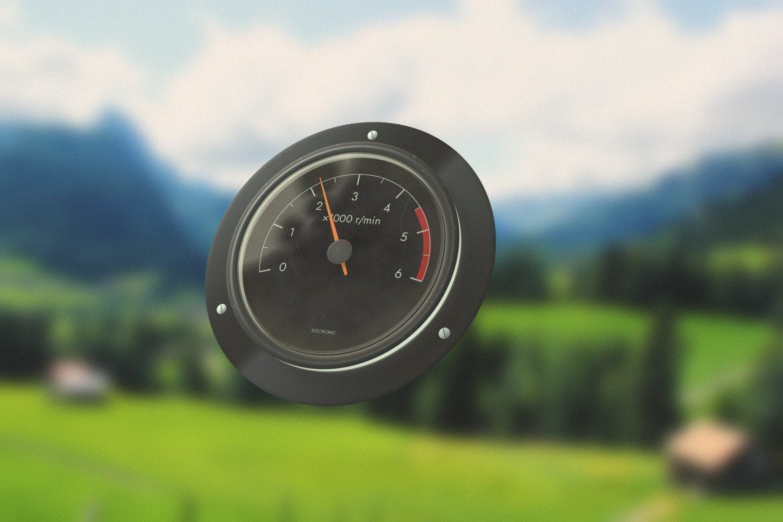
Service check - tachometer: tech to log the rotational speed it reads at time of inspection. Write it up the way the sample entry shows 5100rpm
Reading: 2250rpm
